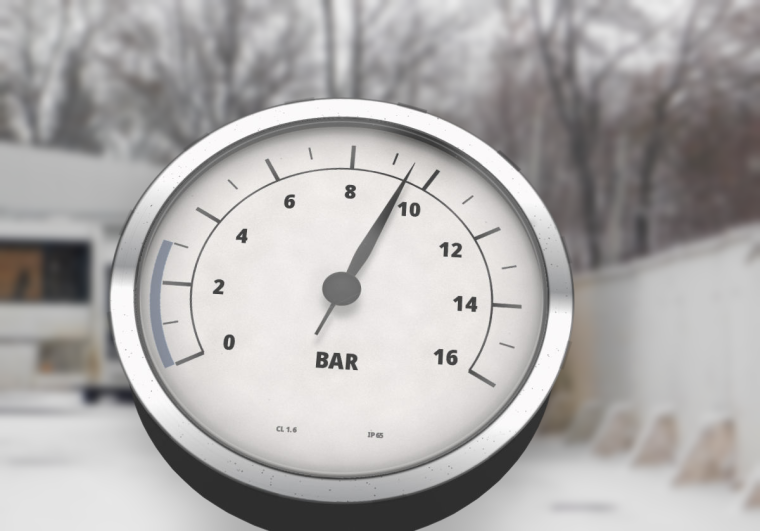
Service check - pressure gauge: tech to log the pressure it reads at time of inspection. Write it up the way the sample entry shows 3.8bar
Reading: 9.5bar
